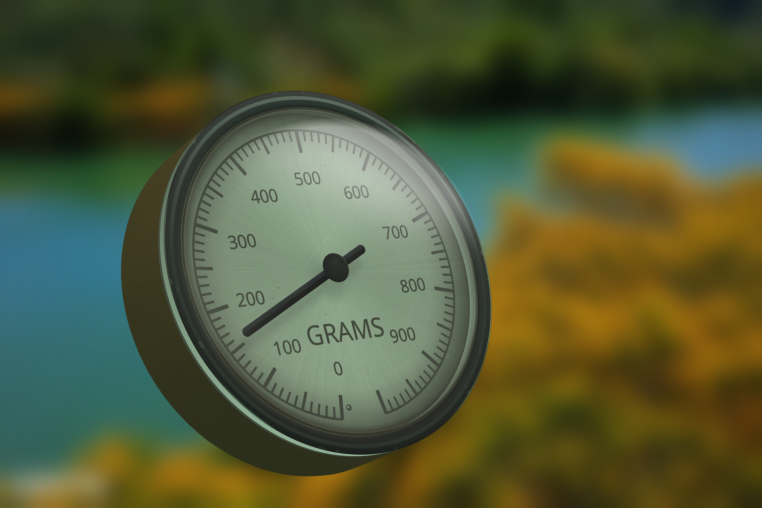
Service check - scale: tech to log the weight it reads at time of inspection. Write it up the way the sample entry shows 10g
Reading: 160g
